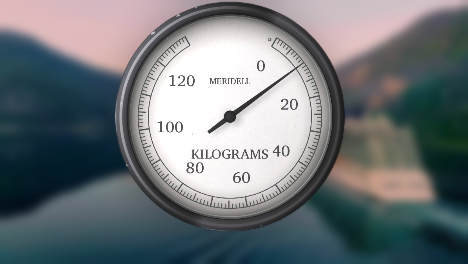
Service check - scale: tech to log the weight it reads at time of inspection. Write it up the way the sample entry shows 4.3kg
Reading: 10kg
